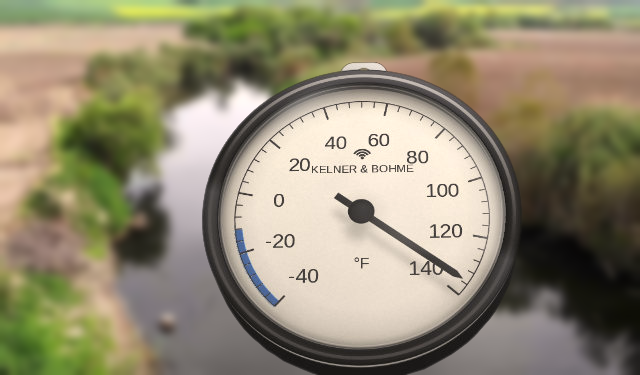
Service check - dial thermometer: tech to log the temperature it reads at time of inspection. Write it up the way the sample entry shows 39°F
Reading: 136°F
